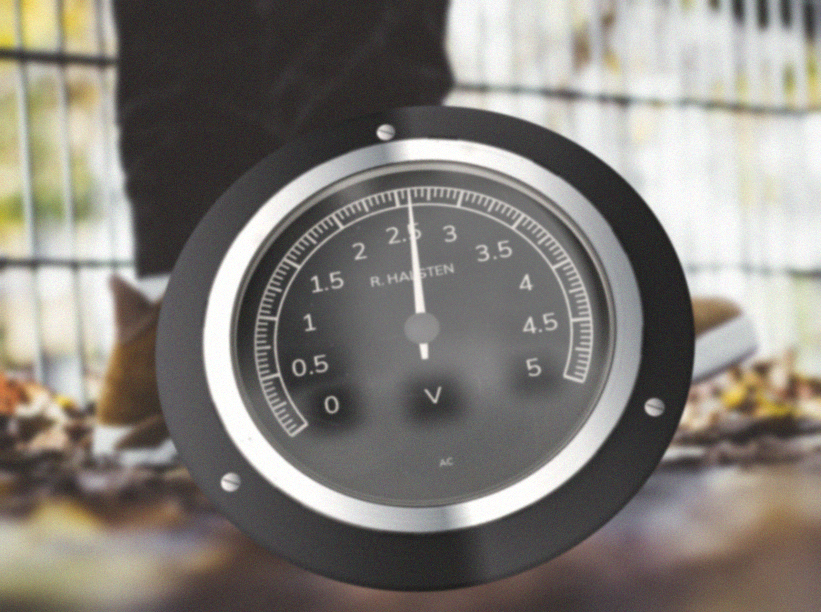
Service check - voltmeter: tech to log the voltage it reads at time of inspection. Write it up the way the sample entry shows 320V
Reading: 2.6V
